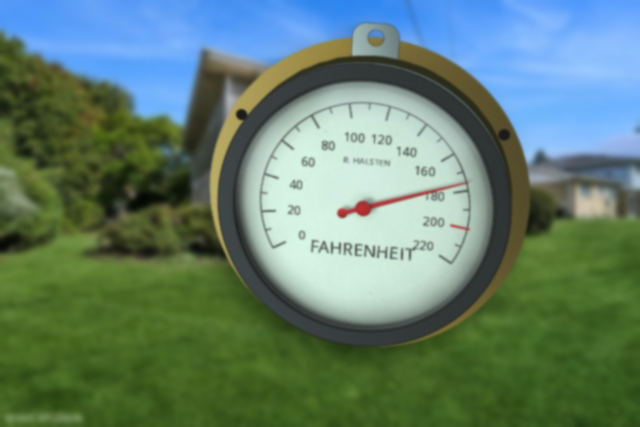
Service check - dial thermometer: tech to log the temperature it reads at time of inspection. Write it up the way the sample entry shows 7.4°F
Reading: 175°F
